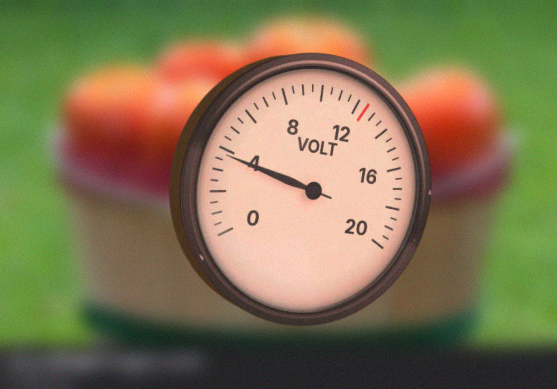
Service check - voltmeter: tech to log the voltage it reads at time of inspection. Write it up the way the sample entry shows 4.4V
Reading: 3.75V
